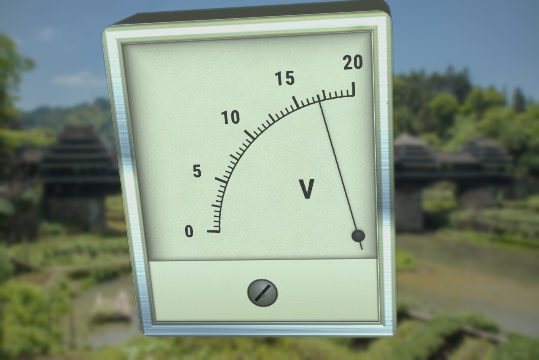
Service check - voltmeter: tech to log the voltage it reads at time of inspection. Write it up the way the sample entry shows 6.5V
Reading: 17V
